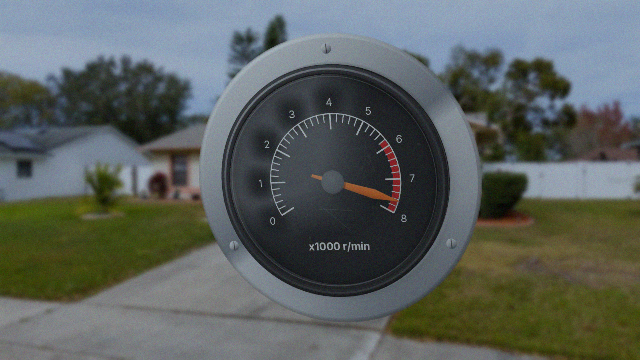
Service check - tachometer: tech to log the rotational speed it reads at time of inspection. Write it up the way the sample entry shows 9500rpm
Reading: 7600rpm
